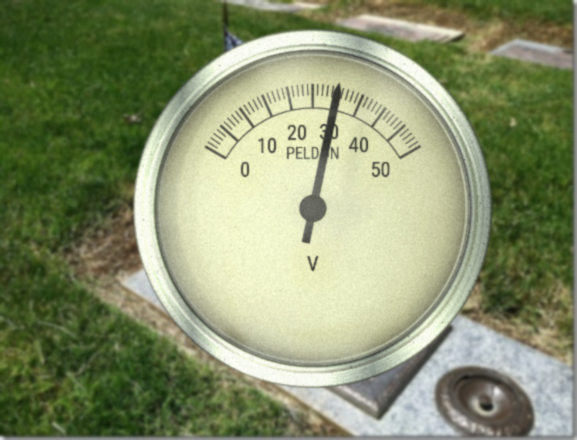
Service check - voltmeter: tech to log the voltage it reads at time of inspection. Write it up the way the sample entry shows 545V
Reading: 30V
